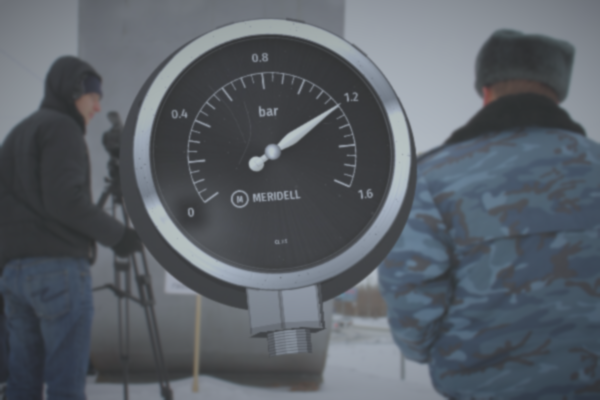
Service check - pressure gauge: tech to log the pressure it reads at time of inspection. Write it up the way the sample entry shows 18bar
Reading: 1.2bar
